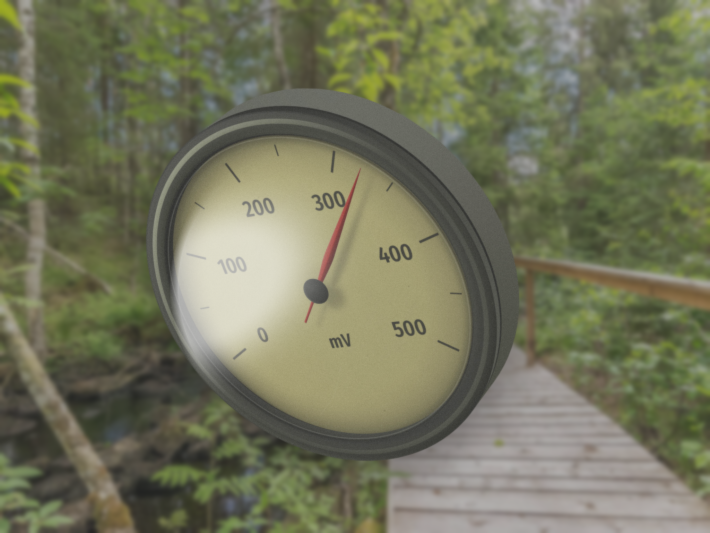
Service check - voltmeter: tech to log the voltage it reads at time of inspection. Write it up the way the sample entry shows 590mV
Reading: 325mV
